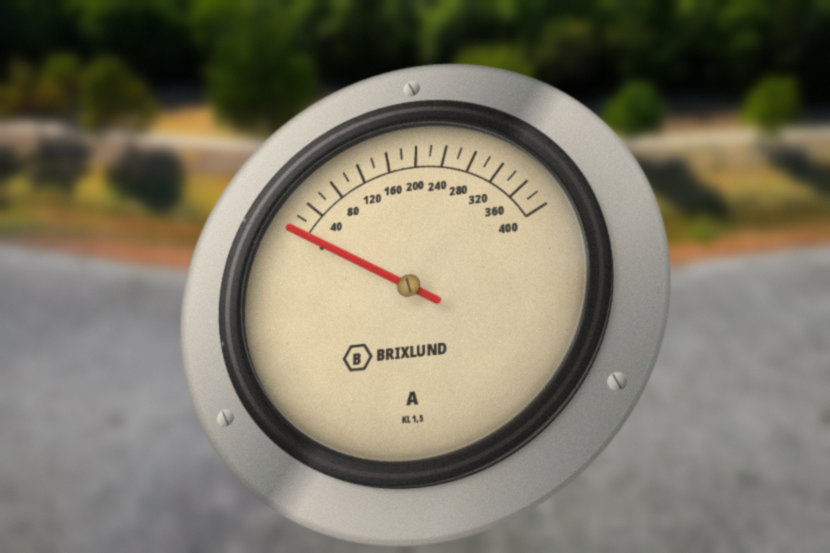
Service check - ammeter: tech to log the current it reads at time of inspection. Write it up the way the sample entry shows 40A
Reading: 0A
